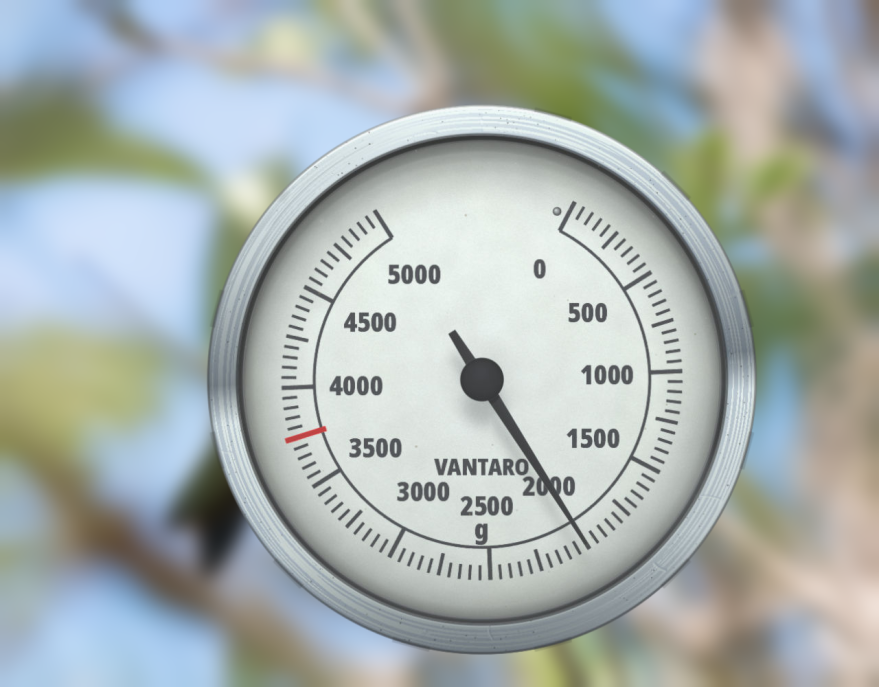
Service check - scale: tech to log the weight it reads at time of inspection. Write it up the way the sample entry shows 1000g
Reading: 2000g
